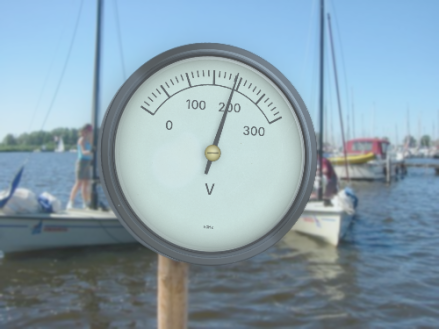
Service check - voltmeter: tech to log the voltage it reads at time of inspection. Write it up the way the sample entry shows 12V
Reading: 190V
